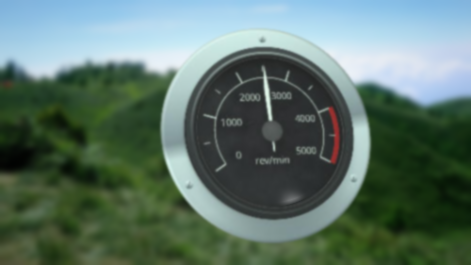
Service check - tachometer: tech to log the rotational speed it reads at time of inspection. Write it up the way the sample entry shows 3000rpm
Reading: 2500rpm
